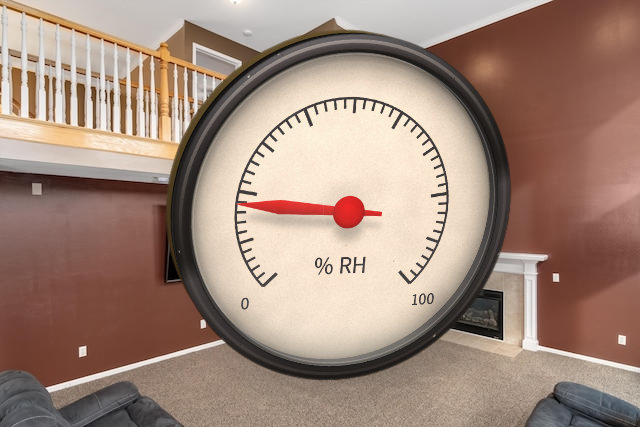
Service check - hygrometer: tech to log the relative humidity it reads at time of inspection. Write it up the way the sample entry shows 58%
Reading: 18%
